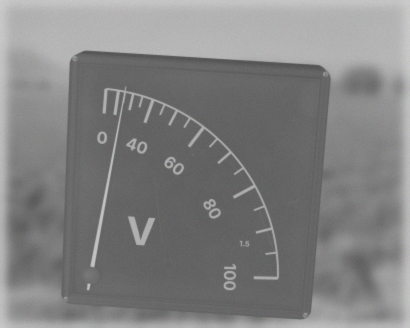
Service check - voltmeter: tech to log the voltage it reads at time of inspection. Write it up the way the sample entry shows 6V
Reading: 25V
